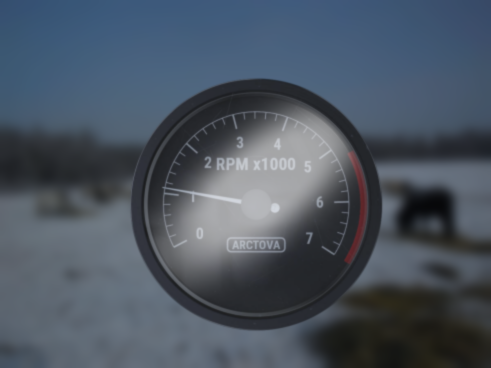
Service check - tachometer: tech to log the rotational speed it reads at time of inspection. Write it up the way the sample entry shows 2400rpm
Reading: 1100rpm
